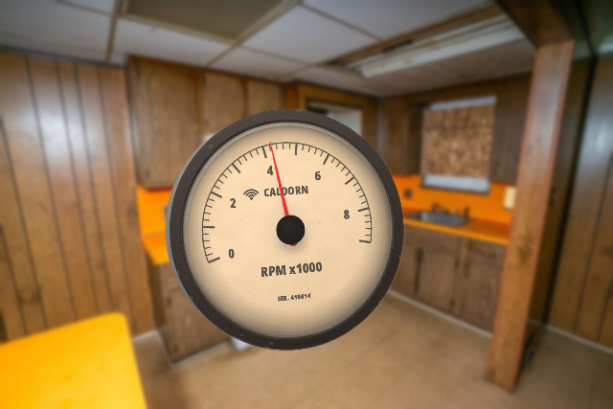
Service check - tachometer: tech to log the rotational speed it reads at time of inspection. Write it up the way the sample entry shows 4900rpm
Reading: 4200rpm
